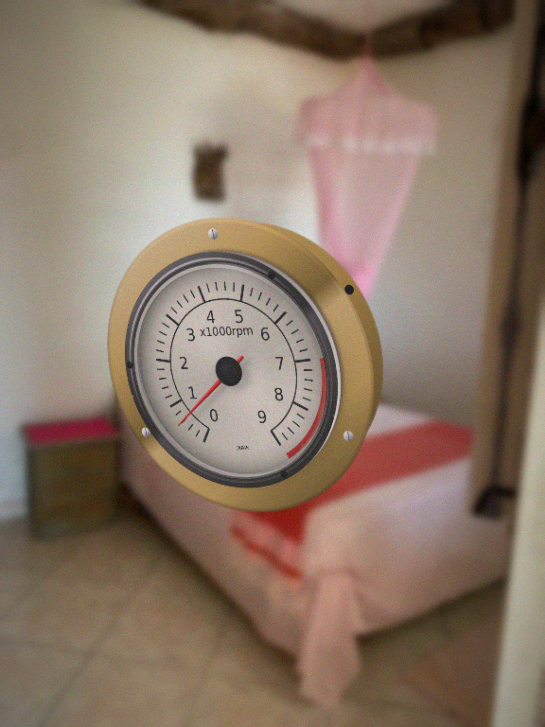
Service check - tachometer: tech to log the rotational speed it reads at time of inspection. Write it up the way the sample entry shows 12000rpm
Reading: 600rpm
